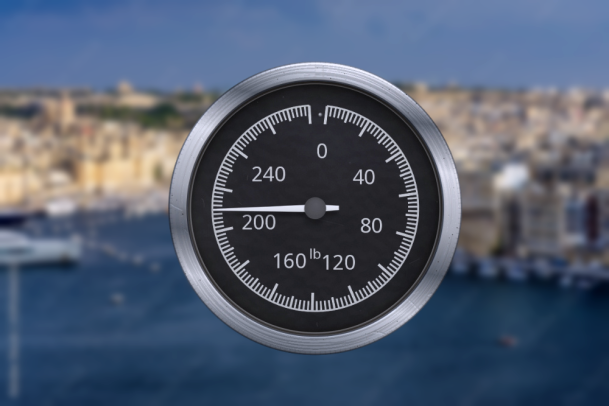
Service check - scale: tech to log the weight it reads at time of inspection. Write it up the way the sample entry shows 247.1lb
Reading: 210lb
